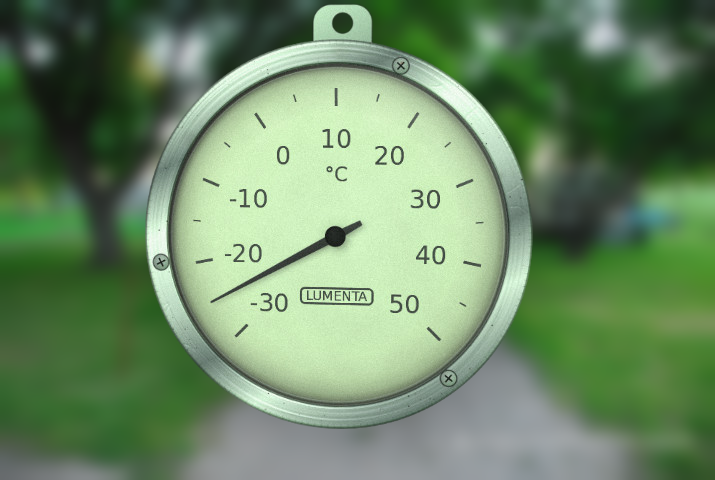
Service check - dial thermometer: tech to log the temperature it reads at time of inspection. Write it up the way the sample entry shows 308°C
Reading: -25°C
